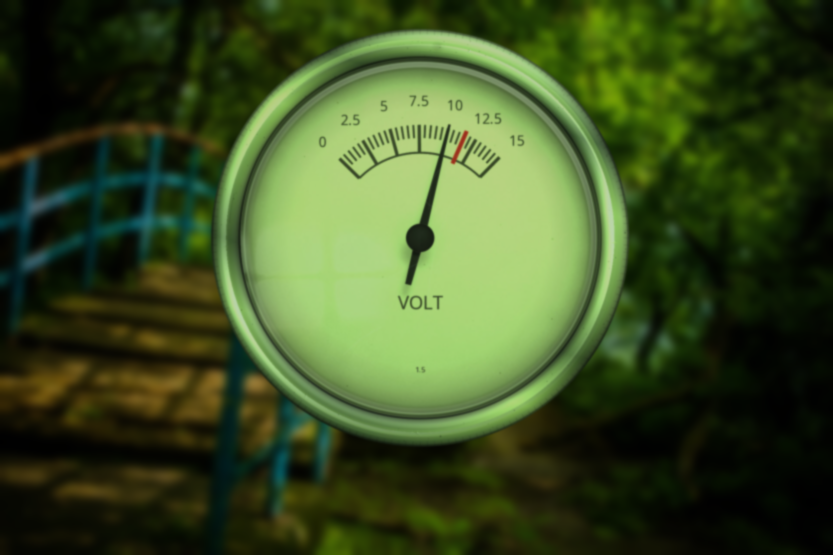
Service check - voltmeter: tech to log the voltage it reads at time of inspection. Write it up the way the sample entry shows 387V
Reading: 10V
